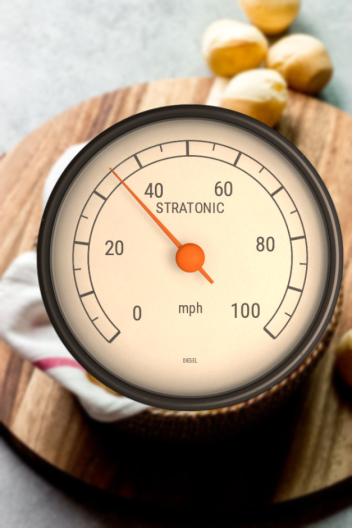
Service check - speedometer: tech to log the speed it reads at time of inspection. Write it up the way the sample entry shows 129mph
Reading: 35mph
